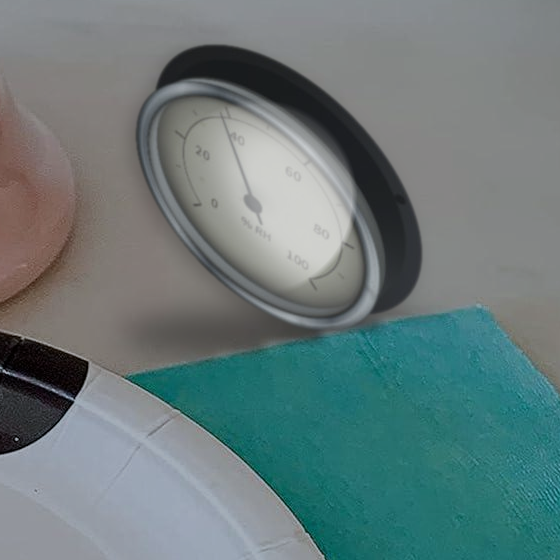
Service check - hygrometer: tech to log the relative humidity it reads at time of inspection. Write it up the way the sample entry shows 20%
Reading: 40%
